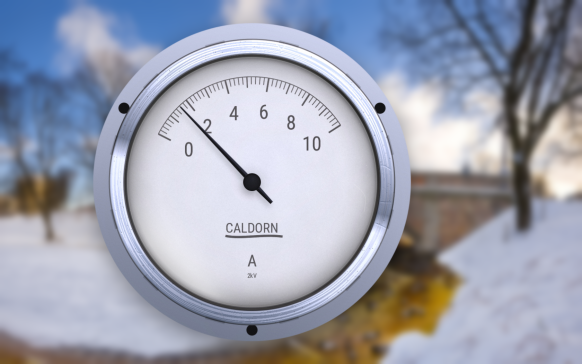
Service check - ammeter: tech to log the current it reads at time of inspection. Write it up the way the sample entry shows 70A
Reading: 1.6A
